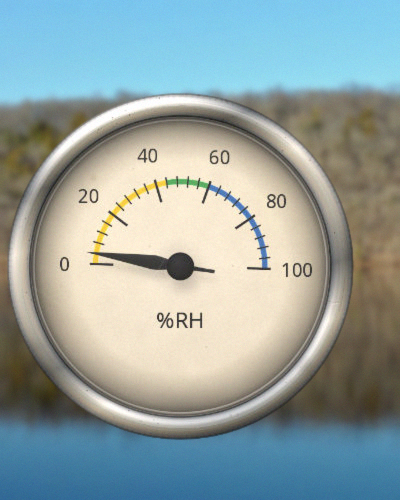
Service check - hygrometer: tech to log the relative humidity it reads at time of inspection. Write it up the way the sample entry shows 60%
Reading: 4%
